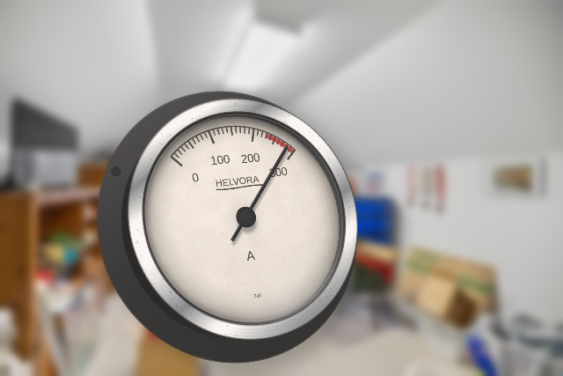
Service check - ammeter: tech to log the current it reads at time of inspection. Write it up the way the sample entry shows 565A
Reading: 280A
